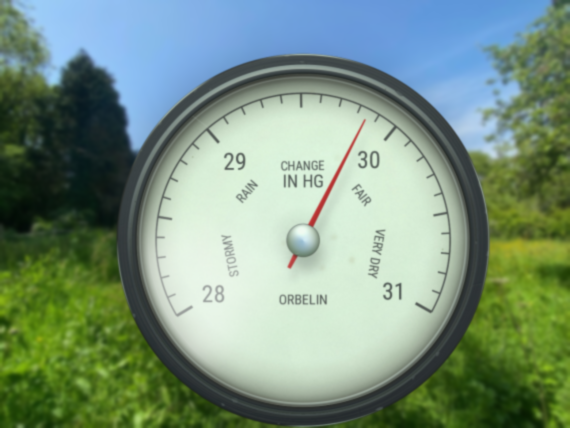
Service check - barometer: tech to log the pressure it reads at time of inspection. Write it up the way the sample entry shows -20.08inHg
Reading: 29.85inHg
